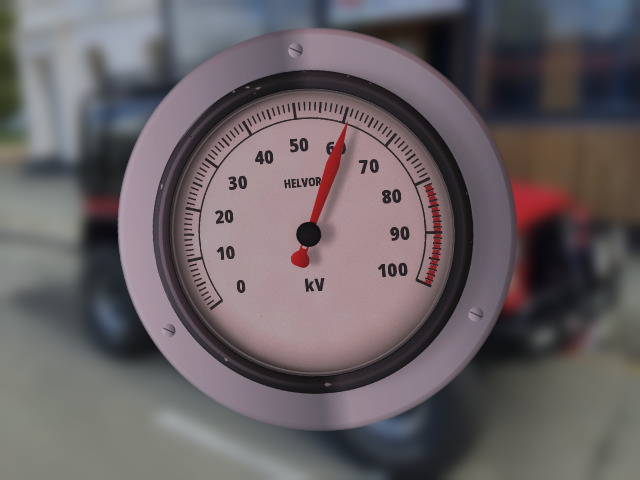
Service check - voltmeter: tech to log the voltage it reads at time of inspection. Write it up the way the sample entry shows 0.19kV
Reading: 61kV
